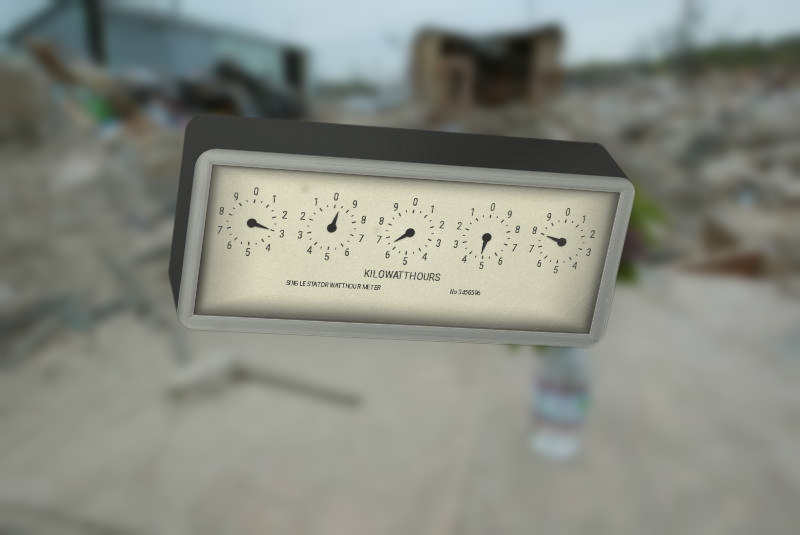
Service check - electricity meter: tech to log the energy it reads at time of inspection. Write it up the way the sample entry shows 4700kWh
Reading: 29648kWh
